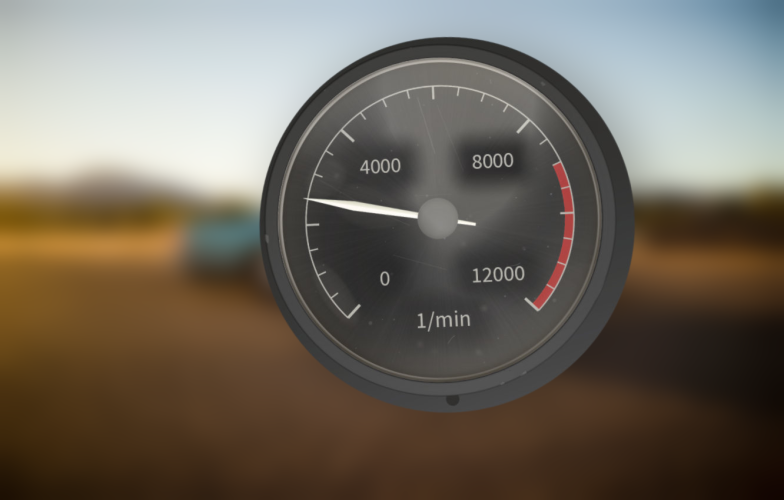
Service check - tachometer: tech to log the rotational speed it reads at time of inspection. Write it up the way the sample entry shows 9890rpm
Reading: 2500rpm
